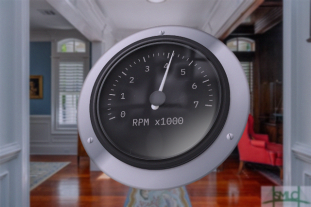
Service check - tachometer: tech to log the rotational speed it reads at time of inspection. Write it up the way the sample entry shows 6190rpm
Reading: 4200rpm
